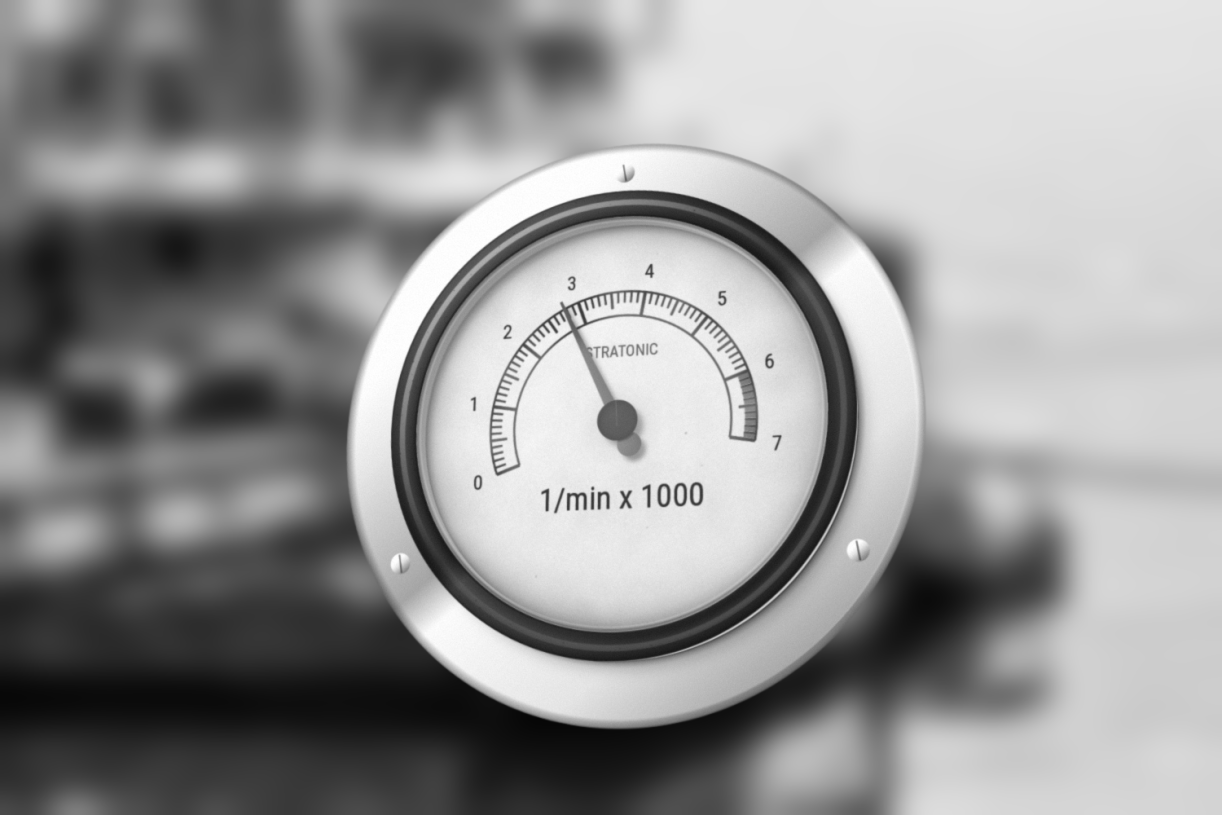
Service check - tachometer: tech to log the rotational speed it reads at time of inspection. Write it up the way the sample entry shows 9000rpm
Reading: 2800rpm
